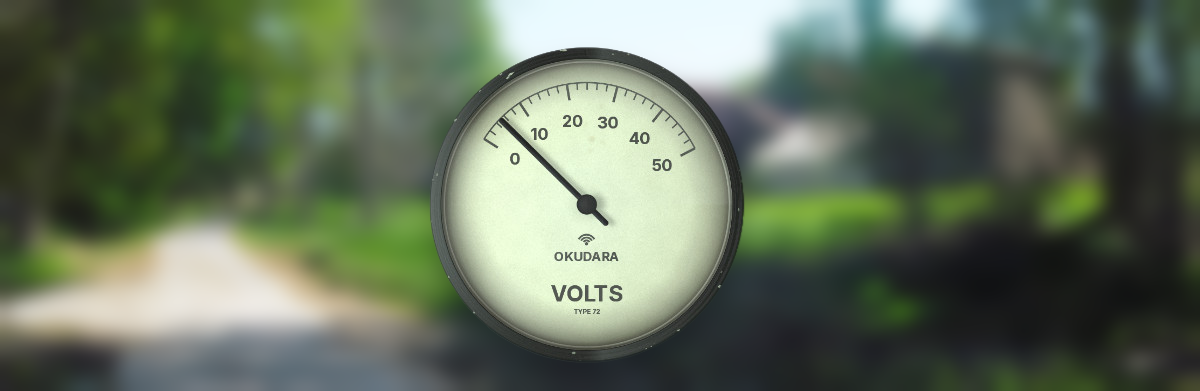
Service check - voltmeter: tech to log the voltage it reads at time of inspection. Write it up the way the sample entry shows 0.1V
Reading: 5V
